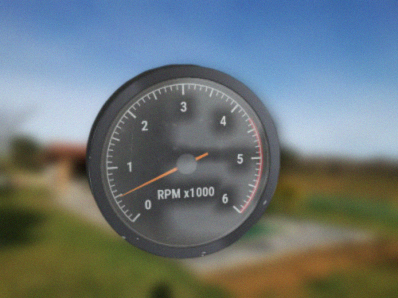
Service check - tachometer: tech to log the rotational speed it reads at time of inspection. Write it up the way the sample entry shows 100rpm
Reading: 500rpm
